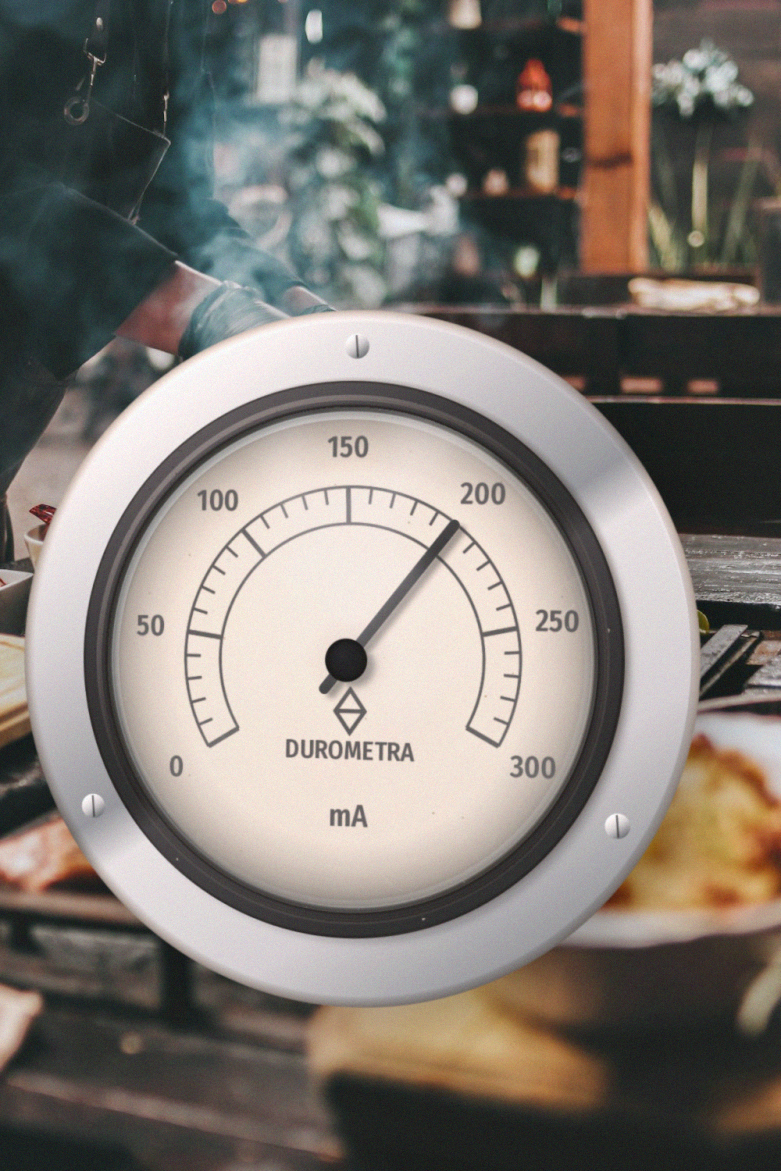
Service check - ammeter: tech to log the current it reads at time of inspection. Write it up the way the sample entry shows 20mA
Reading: 200mA
